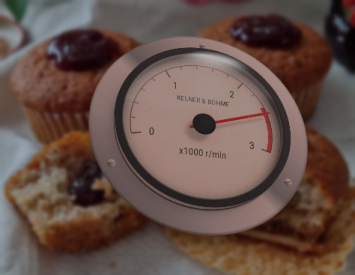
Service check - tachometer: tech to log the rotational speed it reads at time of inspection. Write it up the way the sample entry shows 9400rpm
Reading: 2500rpm
